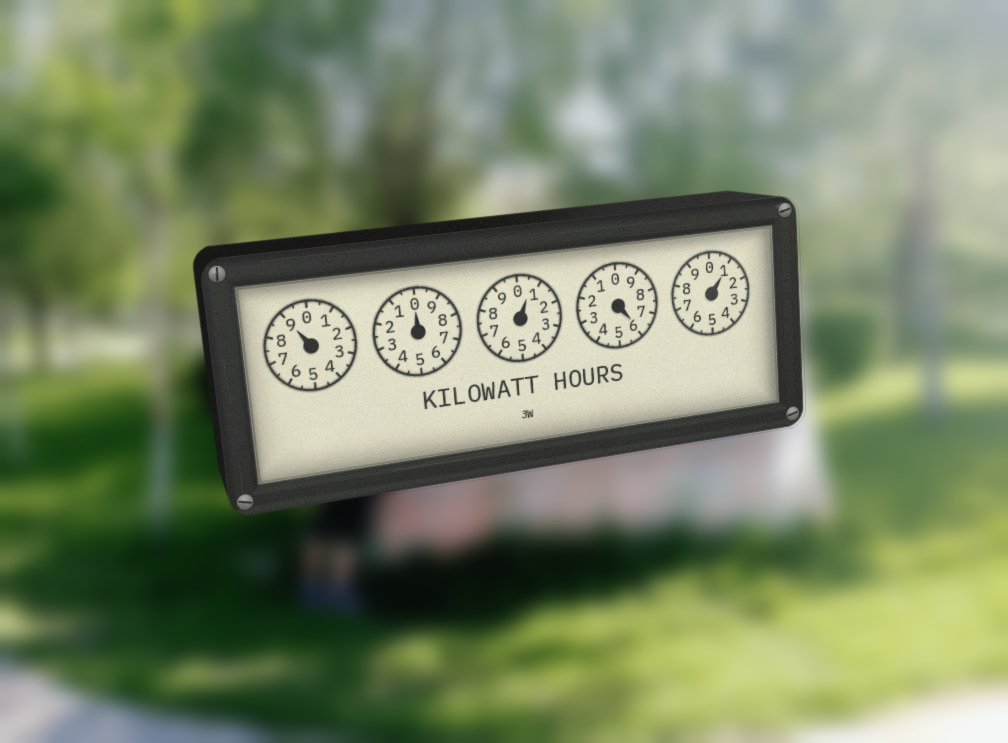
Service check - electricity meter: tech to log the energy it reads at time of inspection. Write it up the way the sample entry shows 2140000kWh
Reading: 90061kWh
